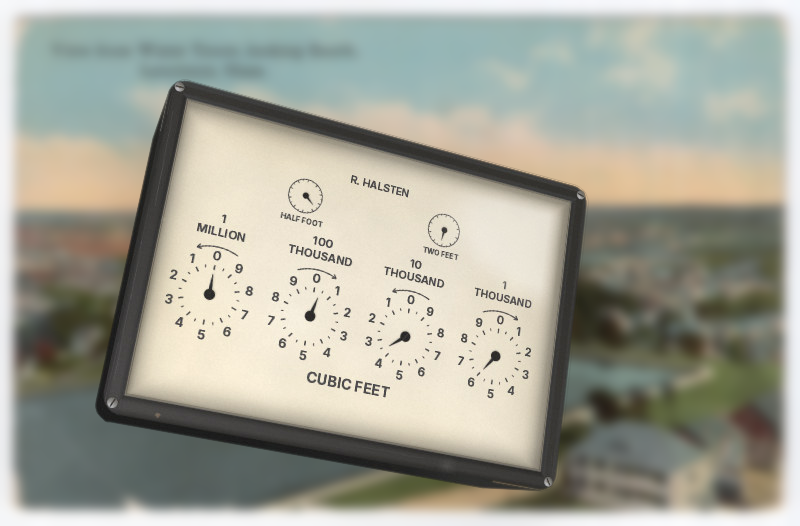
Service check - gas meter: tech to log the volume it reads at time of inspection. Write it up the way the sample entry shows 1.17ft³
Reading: 3600ft³
